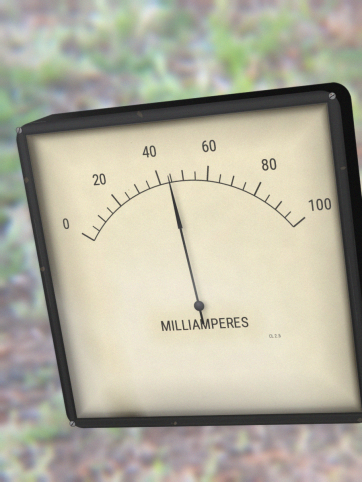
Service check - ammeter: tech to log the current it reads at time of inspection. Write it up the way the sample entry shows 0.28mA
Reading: 45mA
